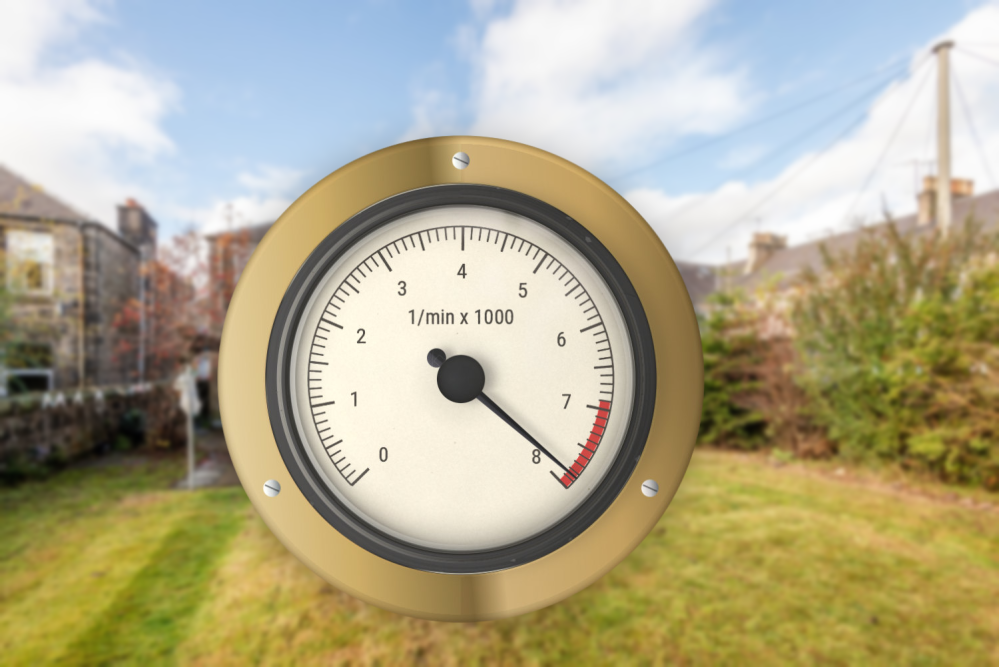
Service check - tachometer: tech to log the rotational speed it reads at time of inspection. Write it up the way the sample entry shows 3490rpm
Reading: 7850rpm
